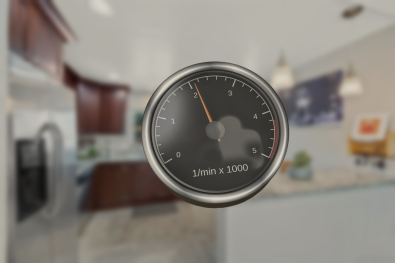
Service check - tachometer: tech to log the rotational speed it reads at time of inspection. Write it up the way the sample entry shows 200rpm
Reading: 2100rpm
